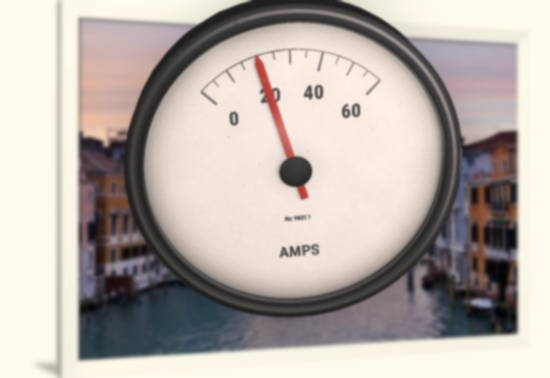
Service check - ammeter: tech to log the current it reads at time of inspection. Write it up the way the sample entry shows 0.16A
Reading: 20A
